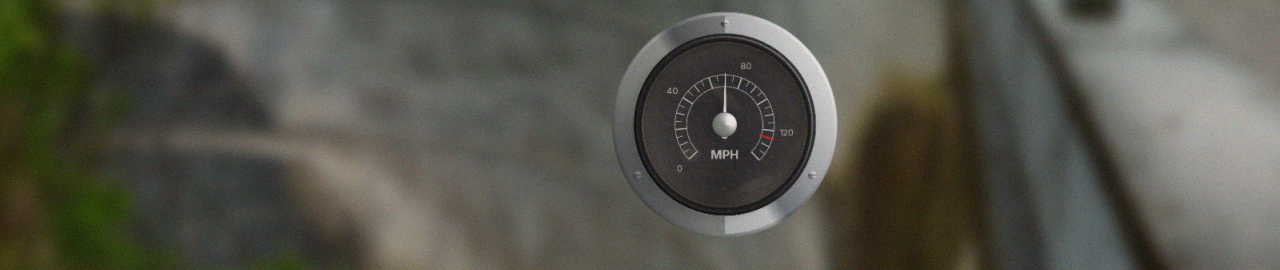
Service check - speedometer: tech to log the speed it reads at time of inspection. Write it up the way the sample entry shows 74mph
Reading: 70mph
